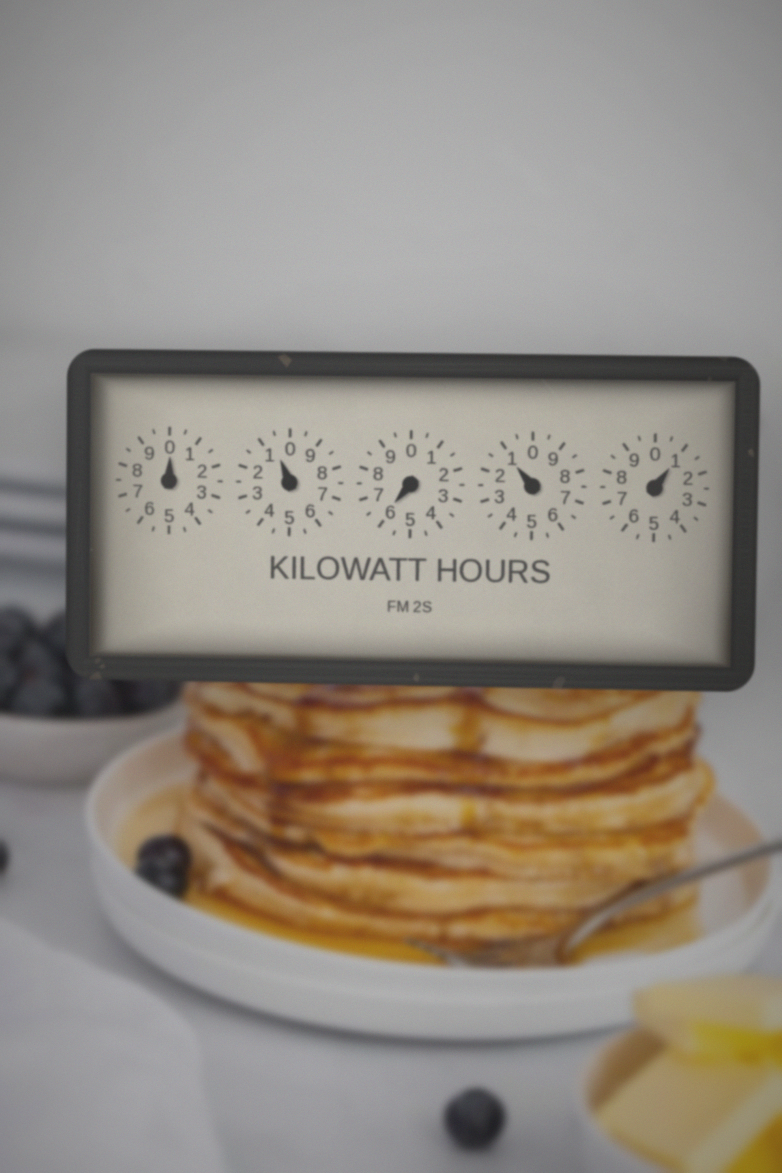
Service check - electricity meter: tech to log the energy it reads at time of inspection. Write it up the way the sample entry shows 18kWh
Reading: 611kWh
